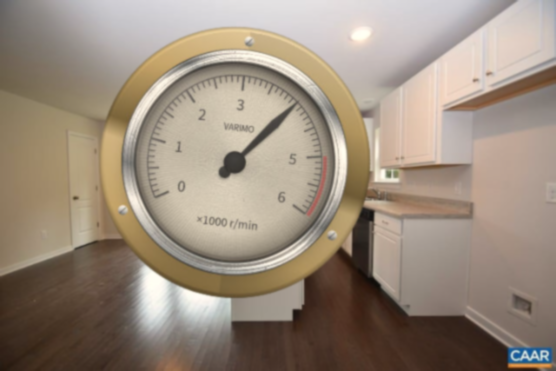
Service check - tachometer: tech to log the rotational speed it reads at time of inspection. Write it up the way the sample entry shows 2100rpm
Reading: 4000rpm
